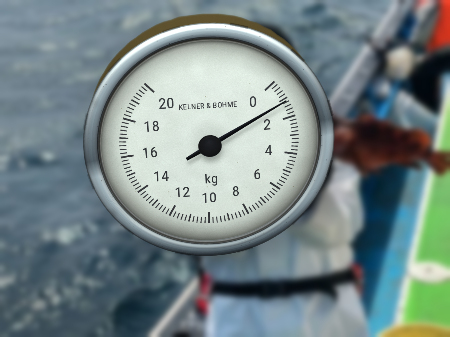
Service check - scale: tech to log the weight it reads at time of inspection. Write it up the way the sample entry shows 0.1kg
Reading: 1kg
